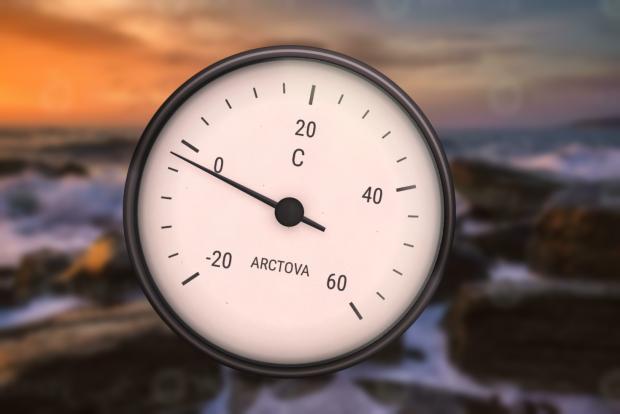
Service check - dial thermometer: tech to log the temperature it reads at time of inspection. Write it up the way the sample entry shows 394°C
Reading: -2°C
